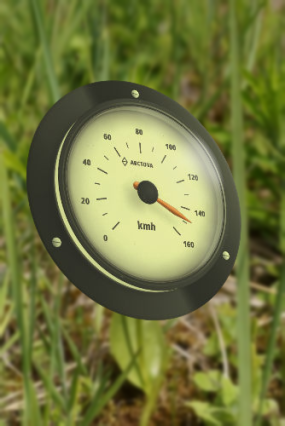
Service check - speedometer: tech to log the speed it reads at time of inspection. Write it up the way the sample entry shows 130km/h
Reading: 150km/h
